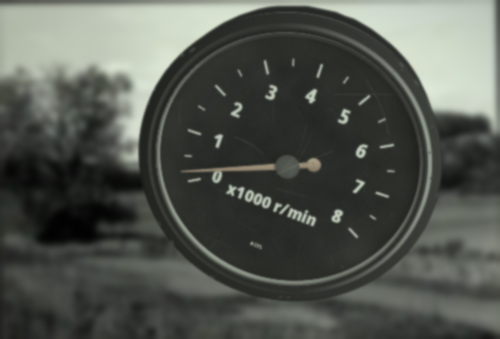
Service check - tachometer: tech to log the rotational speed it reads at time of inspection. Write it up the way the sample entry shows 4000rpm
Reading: 250rpm
